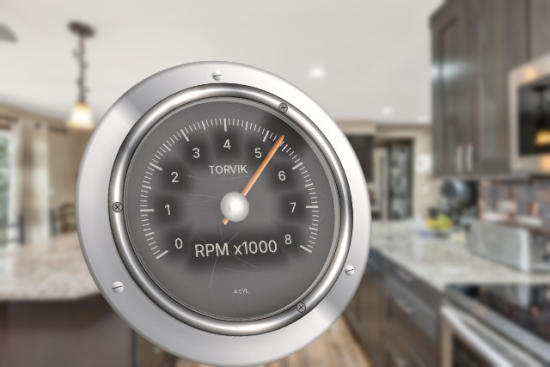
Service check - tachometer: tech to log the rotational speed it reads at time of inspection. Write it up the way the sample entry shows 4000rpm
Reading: 5300rpm
